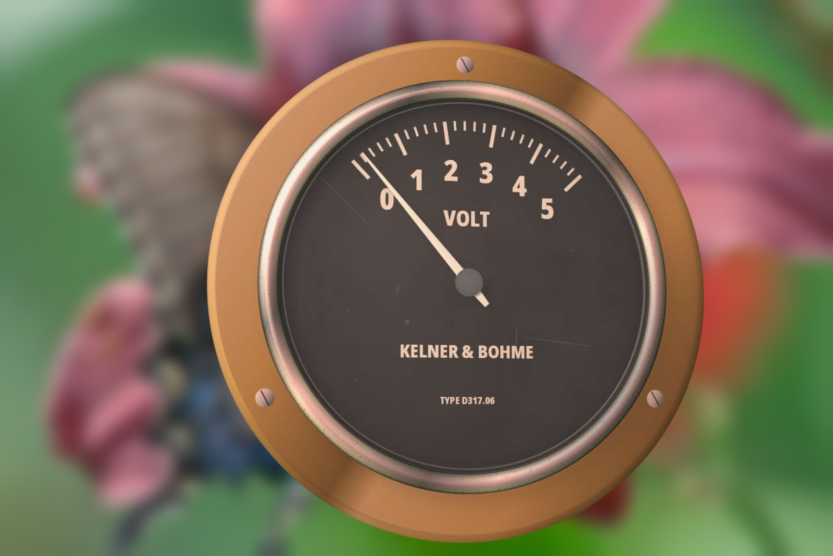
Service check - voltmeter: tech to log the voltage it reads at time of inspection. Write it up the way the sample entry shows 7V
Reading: 0.2V
